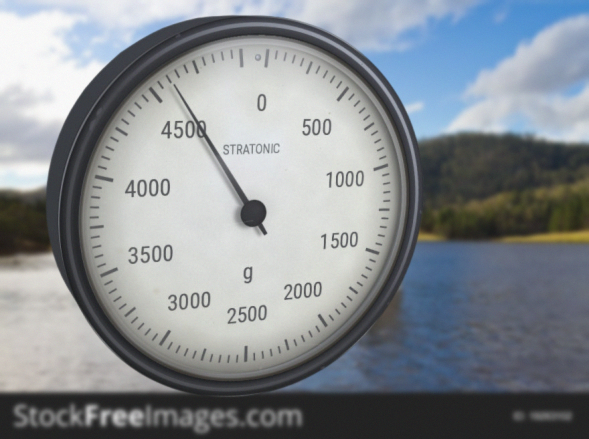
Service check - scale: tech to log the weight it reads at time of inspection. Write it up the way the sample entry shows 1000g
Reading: 4600g
